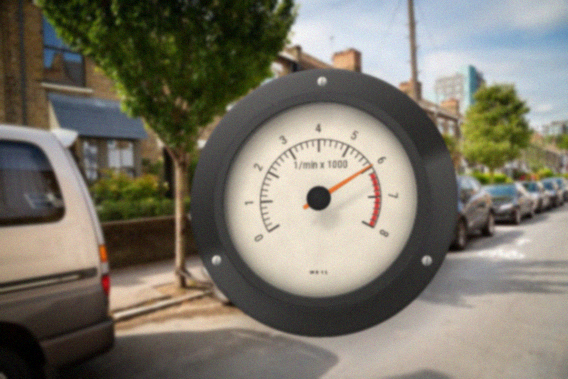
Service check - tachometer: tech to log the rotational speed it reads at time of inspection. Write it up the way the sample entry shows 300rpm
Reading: 6000rpm
